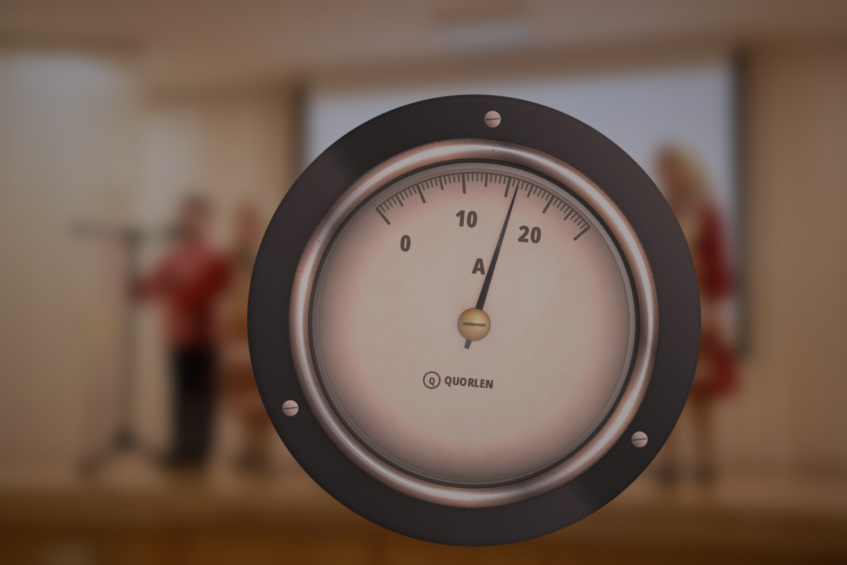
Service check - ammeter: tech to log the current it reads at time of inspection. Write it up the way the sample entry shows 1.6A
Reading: 16A
